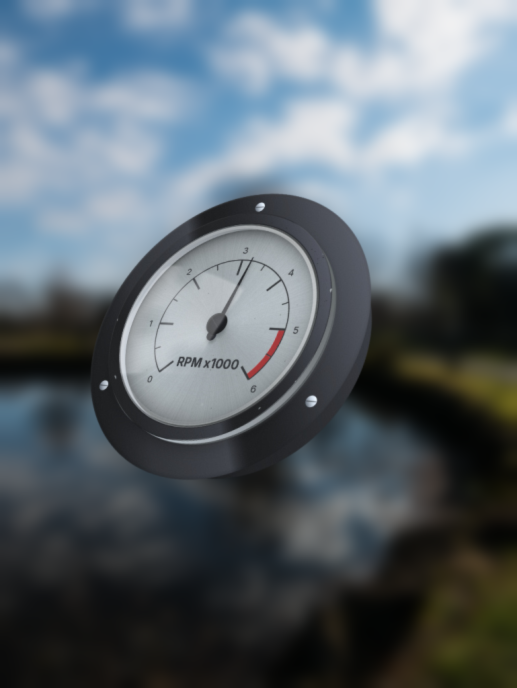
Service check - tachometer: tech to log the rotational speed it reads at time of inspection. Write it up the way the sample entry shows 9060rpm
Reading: 3250rpm
